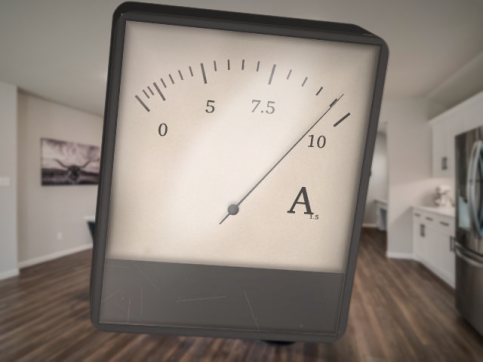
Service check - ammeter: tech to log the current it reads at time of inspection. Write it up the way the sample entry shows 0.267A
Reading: 9.5A
